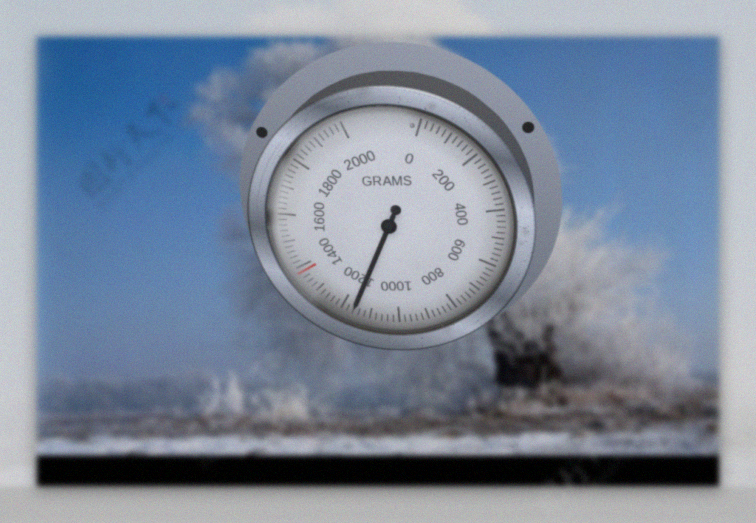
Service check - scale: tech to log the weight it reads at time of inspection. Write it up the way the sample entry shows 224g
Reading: 1160g
